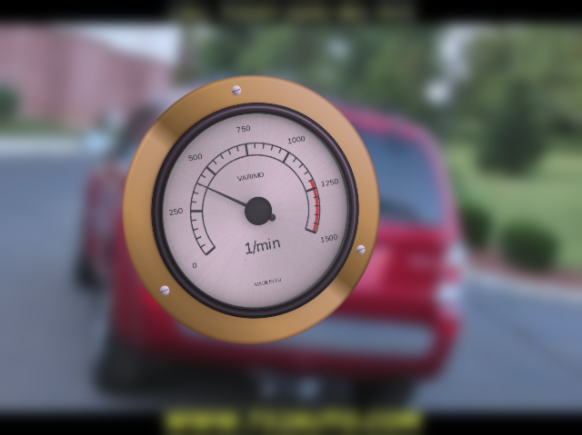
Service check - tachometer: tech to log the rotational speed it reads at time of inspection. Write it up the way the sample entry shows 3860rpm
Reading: 400rpm
